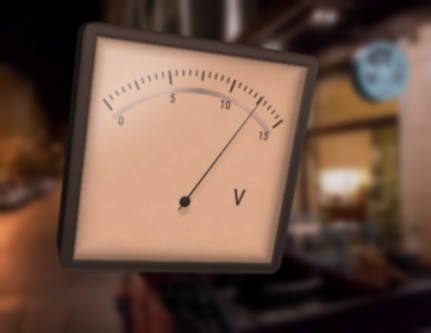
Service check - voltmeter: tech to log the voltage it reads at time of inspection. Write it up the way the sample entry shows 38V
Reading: 12.5V
